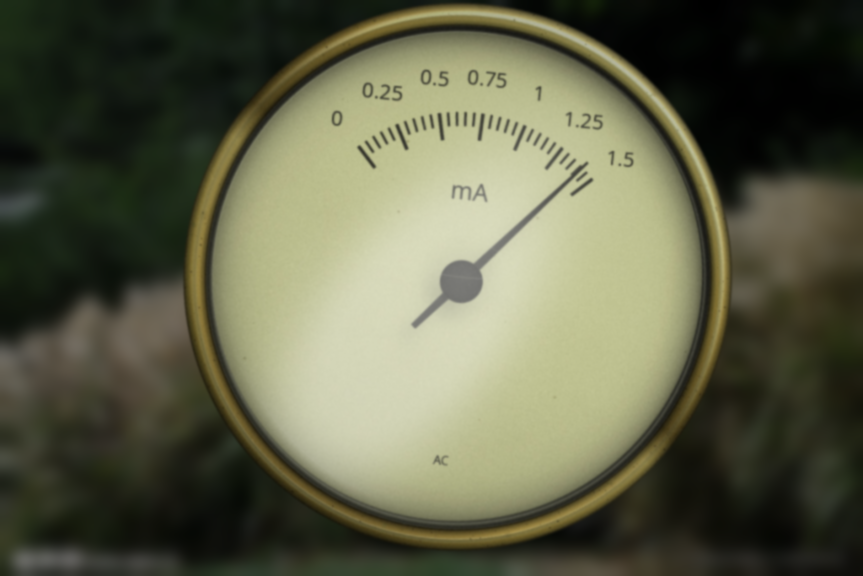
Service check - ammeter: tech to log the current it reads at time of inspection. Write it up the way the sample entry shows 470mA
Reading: 1.4mA
